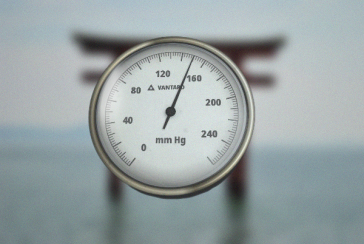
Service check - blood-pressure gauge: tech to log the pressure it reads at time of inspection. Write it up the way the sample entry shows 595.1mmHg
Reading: 150mmHg
